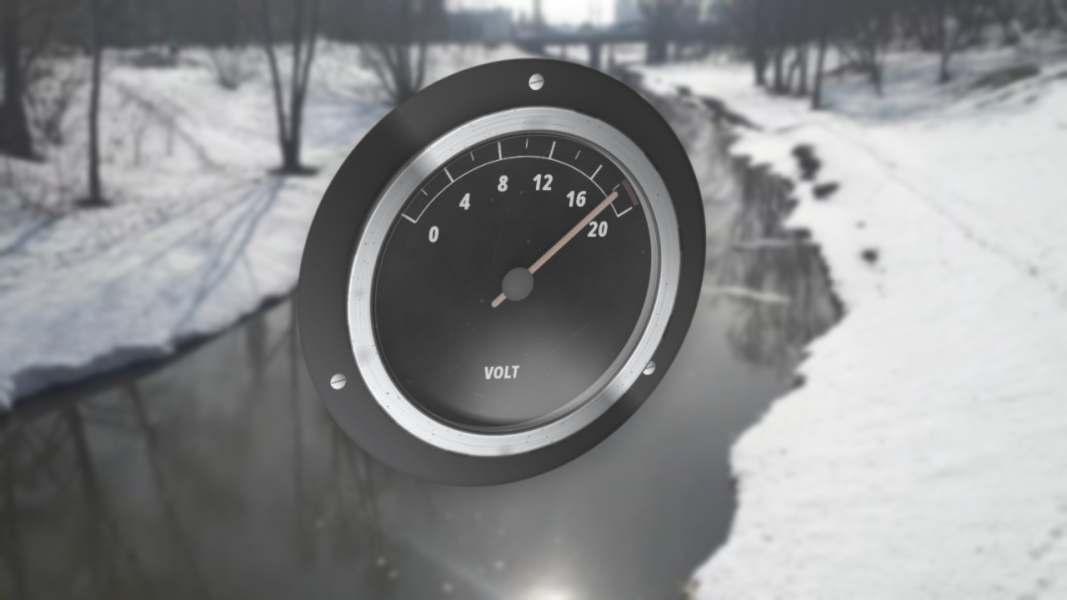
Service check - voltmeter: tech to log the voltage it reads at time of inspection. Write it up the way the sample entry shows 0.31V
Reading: 18V
